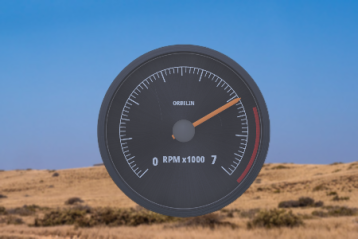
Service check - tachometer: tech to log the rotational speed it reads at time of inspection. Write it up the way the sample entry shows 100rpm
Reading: 5100rpm
